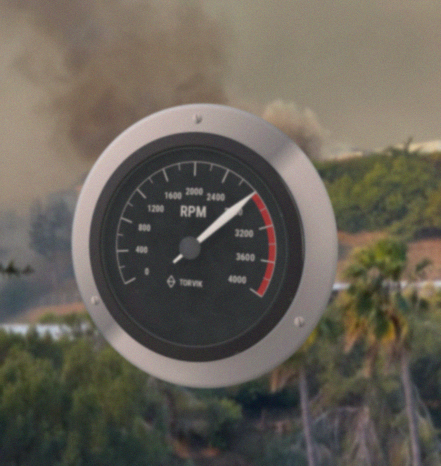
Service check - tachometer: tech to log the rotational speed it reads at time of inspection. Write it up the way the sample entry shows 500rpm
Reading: 2800rpm
